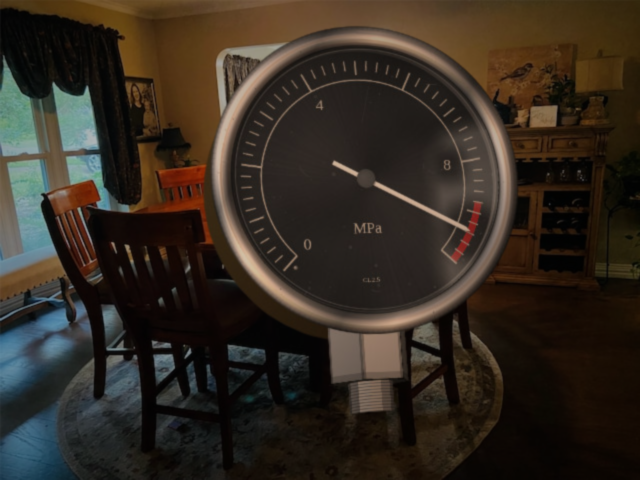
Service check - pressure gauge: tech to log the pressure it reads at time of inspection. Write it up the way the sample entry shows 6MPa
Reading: 9.4MPa
